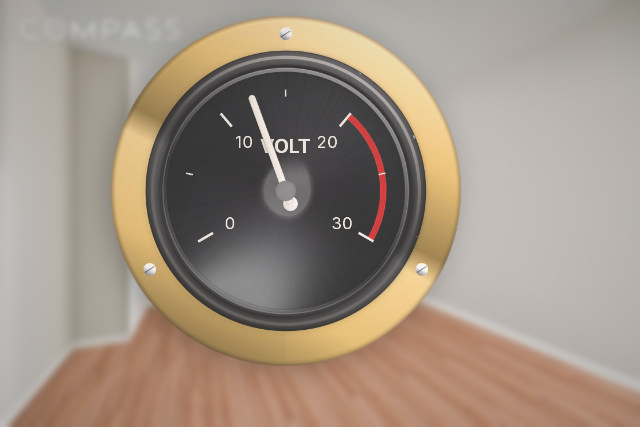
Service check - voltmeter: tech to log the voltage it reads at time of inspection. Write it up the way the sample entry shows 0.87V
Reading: 12.5V
